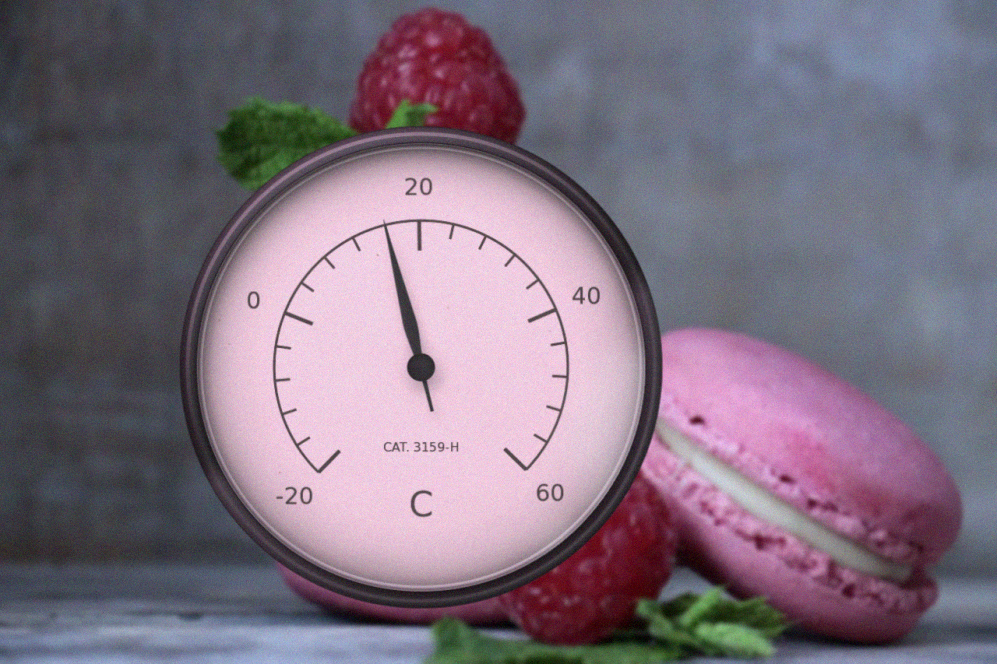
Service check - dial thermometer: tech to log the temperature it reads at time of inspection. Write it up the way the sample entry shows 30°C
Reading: 16°C
